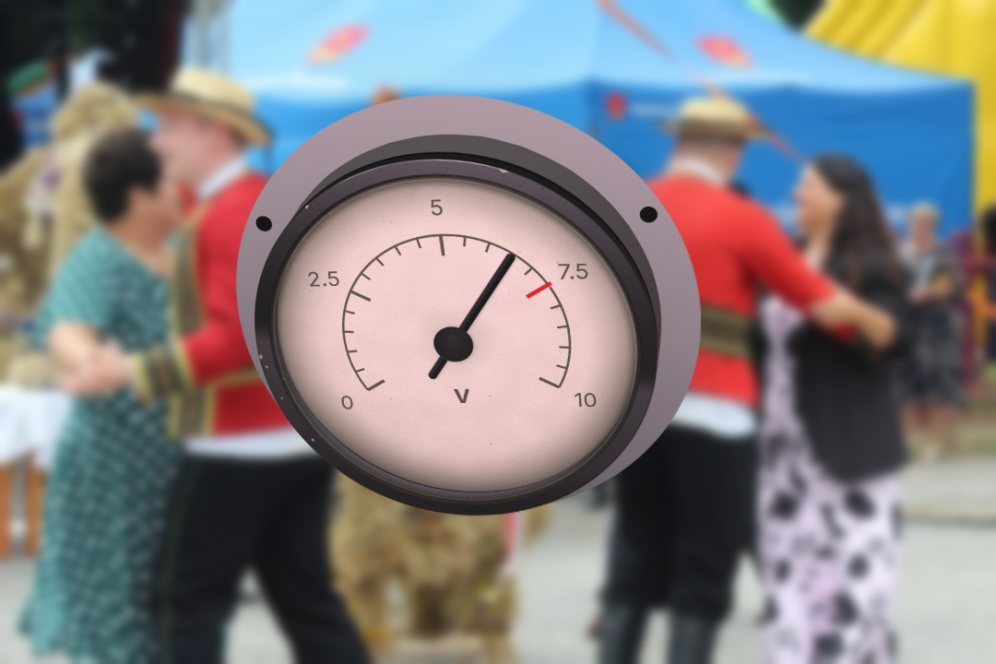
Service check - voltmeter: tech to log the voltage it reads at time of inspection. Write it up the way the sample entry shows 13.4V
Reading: 6.5V
